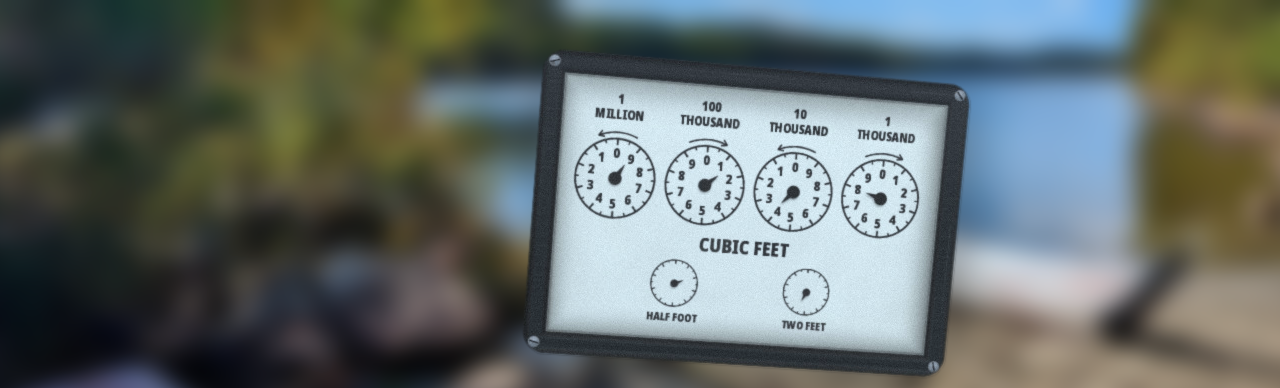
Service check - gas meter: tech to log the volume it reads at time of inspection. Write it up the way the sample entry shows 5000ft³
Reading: 913800ft³
